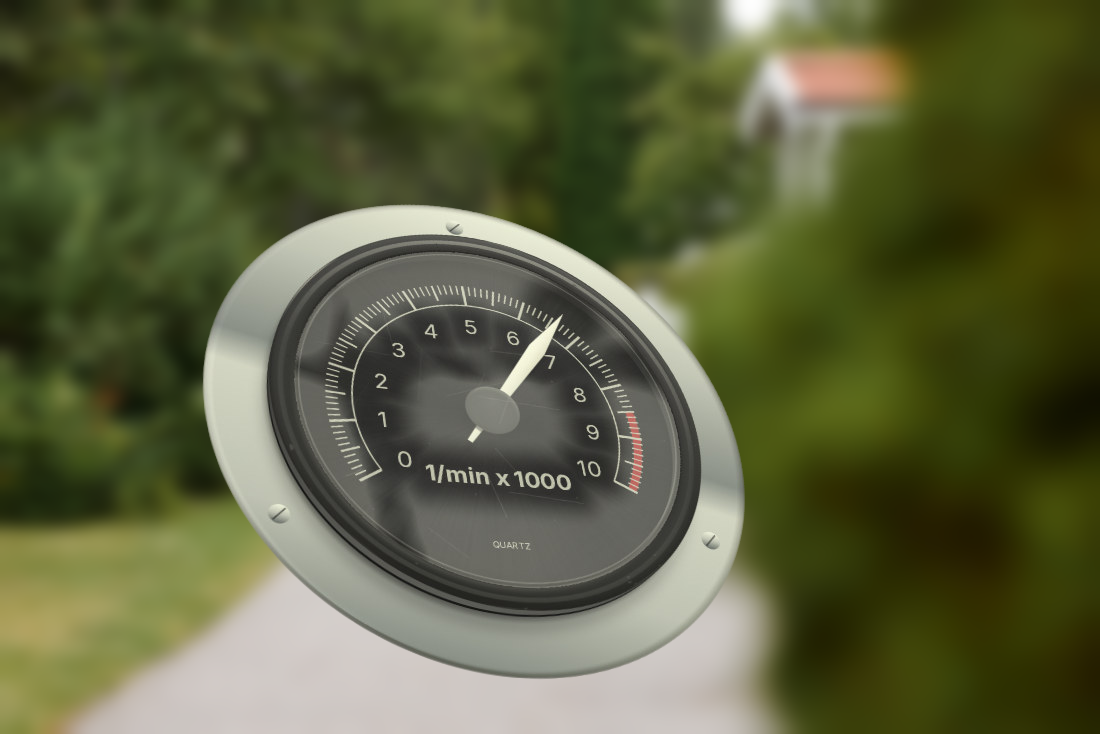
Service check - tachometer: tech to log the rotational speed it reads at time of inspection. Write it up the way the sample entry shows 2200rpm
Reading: 6600rpm
